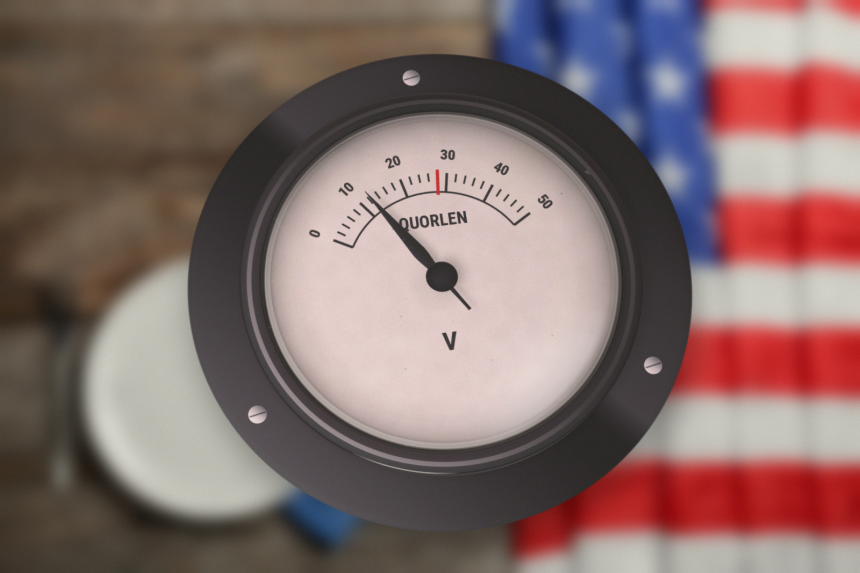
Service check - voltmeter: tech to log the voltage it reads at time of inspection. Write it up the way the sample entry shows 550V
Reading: 12V
